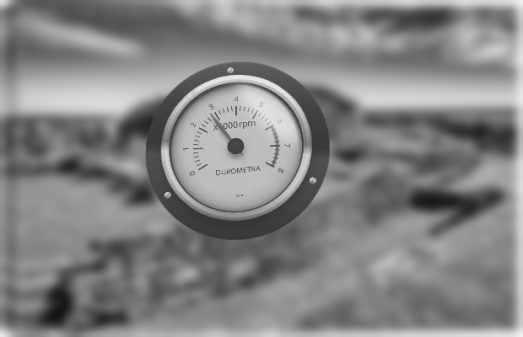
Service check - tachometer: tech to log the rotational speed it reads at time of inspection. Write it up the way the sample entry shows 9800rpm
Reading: 2800rpm
